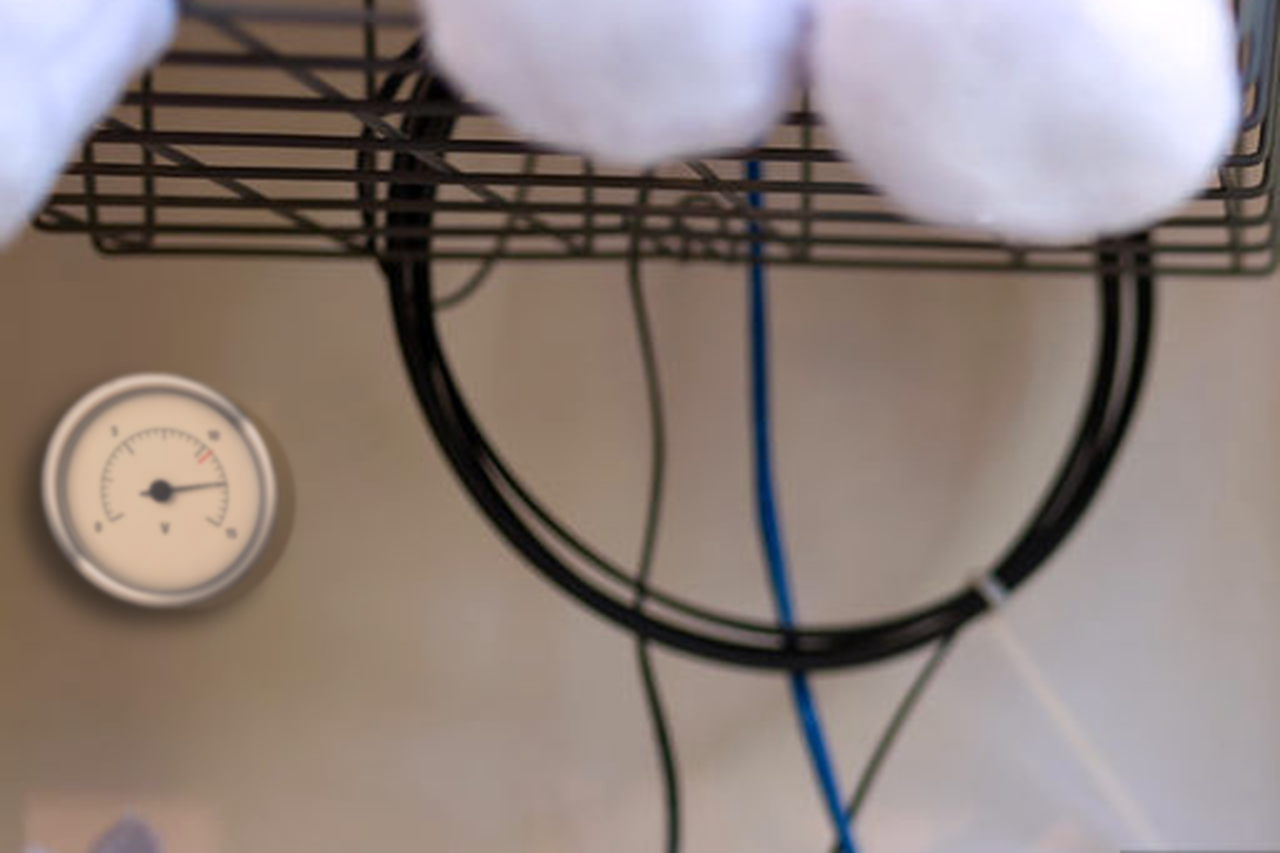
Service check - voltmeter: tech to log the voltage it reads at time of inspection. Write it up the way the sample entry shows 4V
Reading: 12.5V
